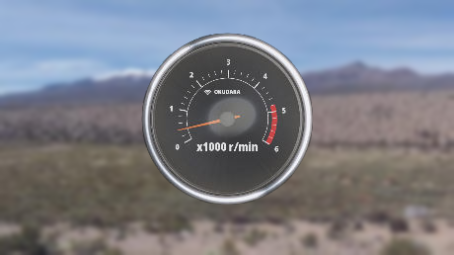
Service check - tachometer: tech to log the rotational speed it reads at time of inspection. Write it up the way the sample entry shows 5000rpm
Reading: 400rpm
